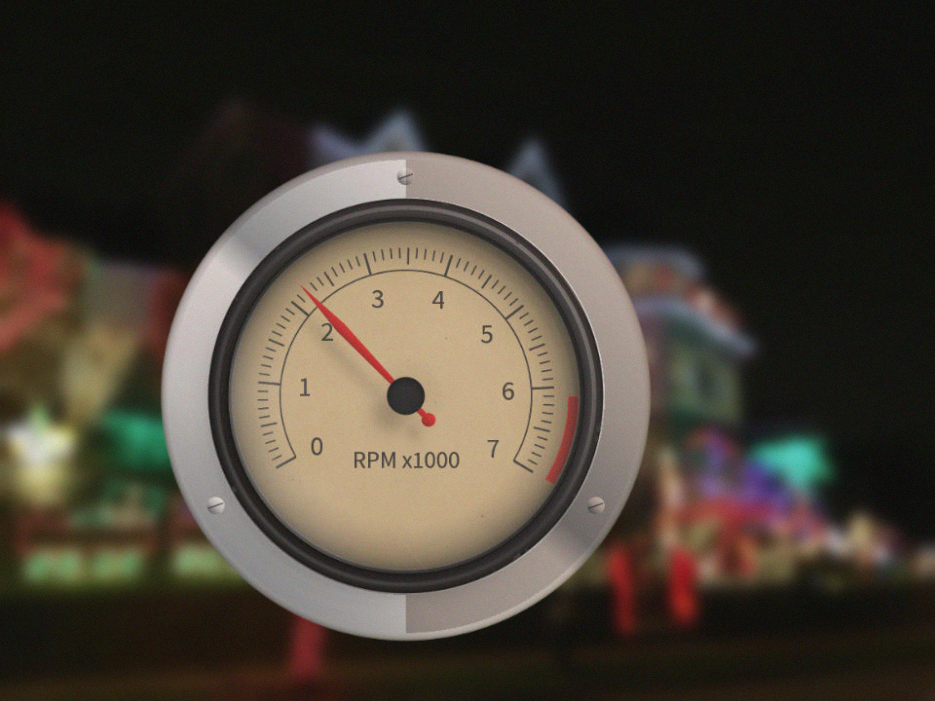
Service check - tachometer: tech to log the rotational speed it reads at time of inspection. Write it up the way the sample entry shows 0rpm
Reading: 2200rpm
